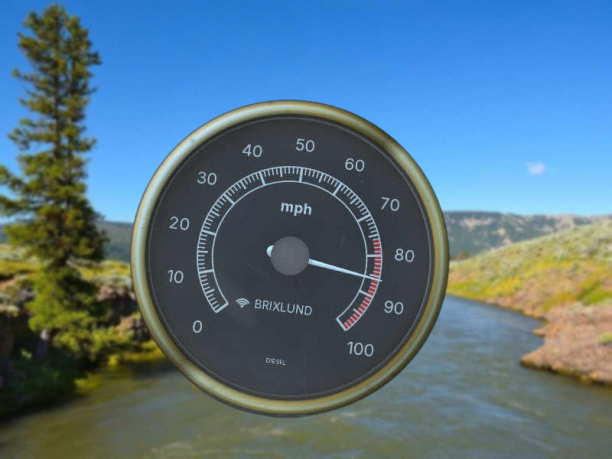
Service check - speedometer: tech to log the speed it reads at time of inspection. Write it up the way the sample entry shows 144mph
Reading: 86mph
